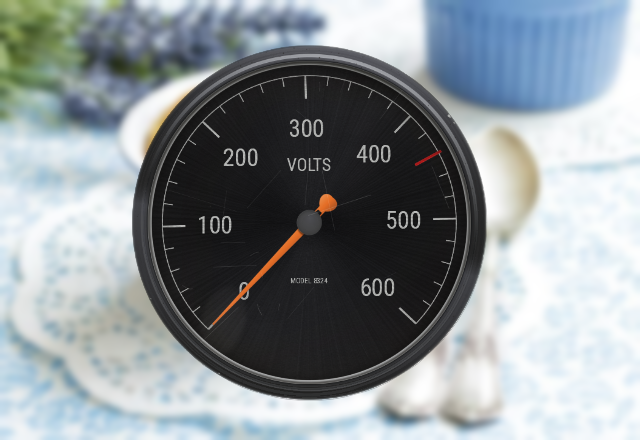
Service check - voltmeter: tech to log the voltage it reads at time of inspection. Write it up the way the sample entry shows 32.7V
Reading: 0V
